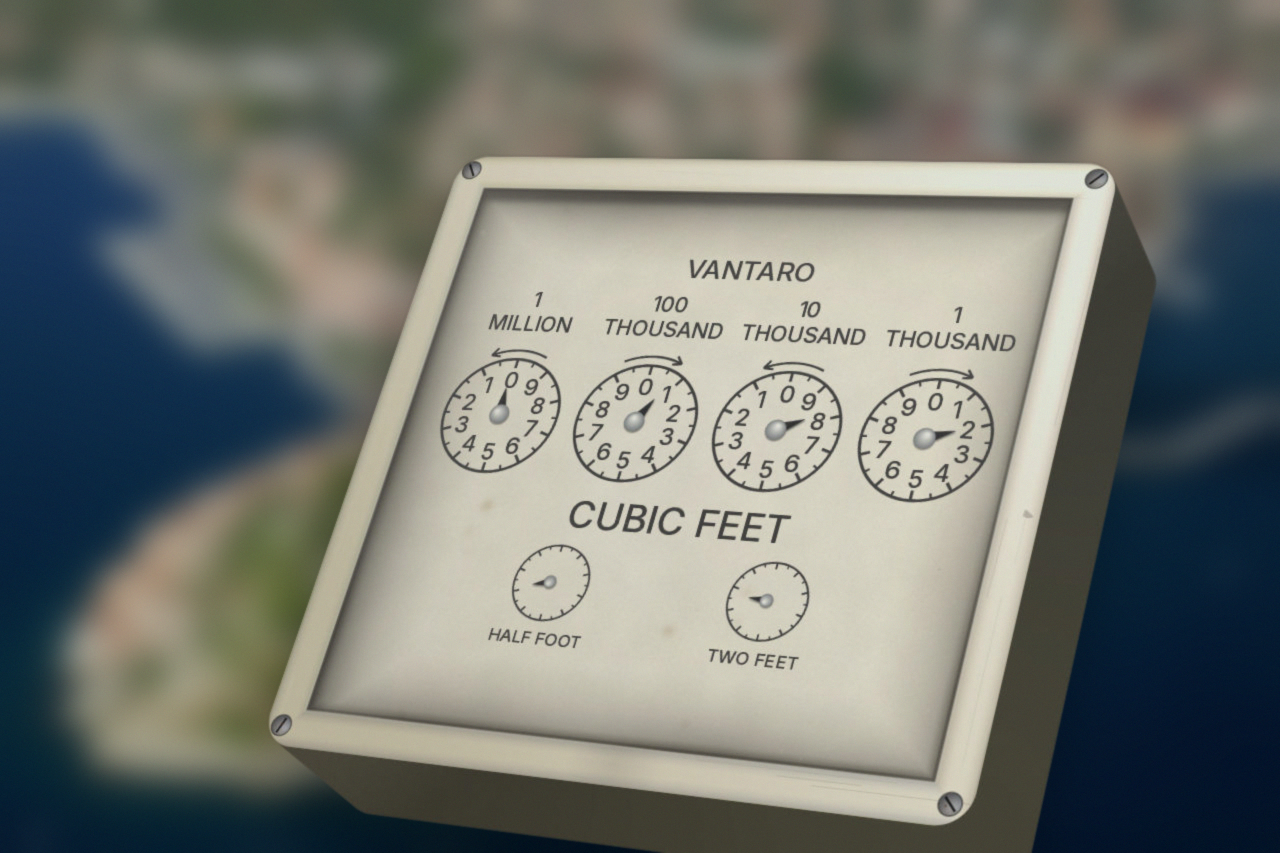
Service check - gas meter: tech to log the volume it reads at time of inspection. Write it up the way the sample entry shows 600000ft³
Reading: 8200ft³
